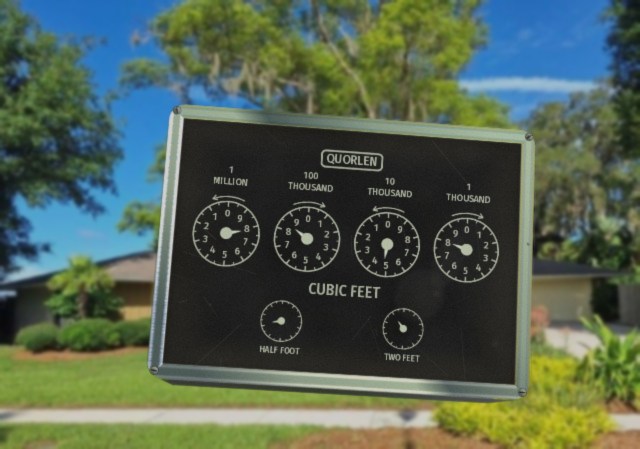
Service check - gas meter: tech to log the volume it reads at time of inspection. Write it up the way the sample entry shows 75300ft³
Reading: 784800ft³
